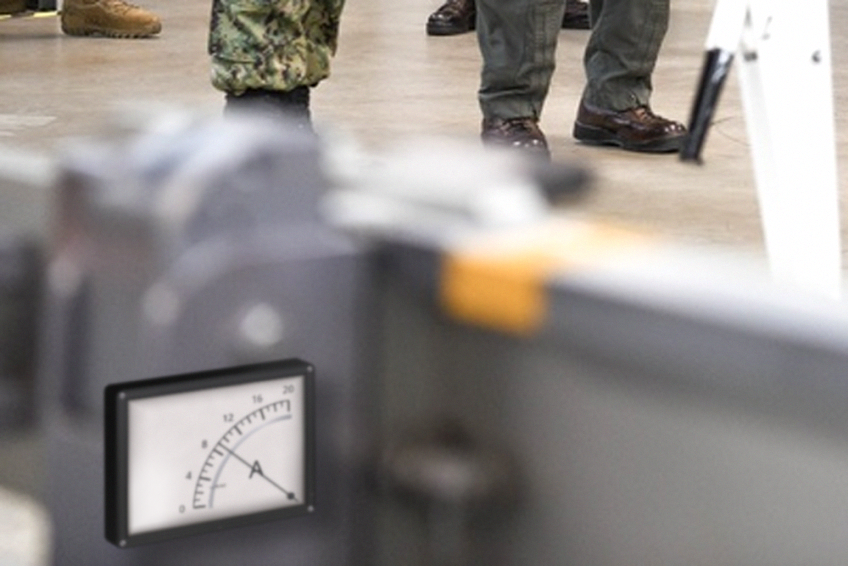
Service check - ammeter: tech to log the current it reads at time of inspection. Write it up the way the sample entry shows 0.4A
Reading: 9A
